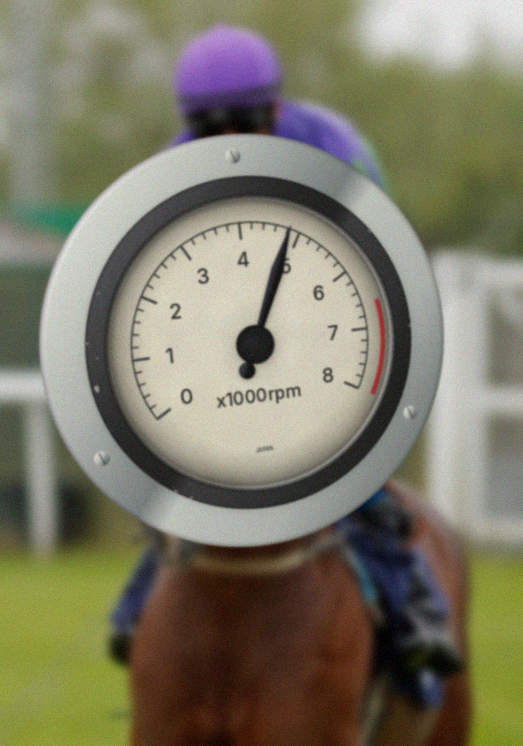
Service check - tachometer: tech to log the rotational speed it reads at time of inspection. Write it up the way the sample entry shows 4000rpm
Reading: 4800rpm
